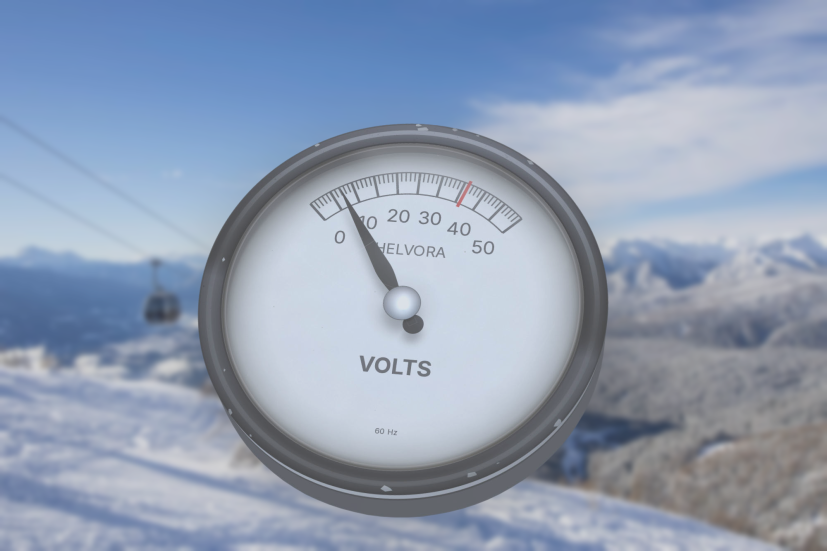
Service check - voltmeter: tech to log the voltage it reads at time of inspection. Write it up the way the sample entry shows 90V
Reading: 7V
